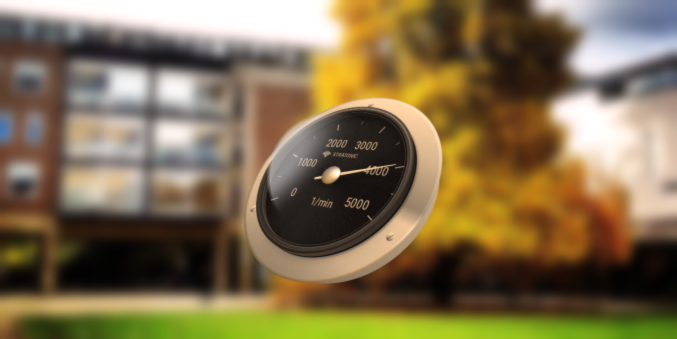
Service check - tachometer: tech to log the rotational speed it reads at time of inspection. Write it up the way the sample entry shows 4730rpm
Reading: 4000rpm
